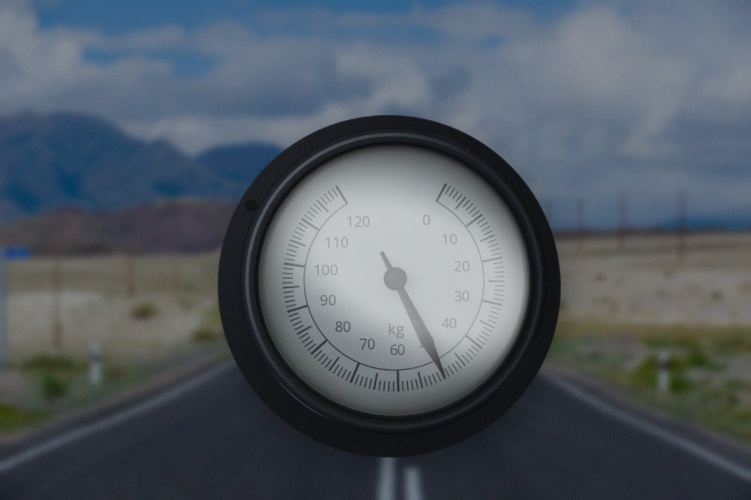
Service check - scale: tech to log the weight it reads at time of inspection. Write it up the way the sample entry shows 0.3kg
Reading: 50kg
